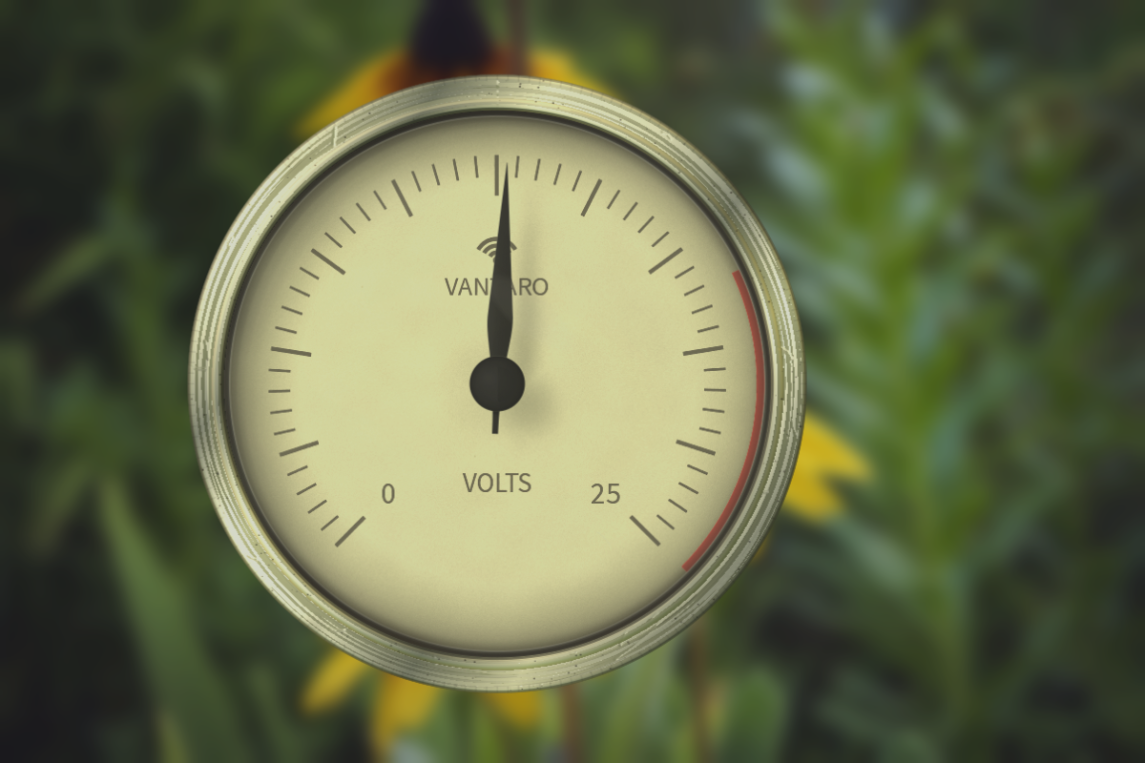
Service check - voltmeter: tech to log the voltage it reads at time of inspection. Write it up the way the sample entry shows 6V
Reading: 12.75V
